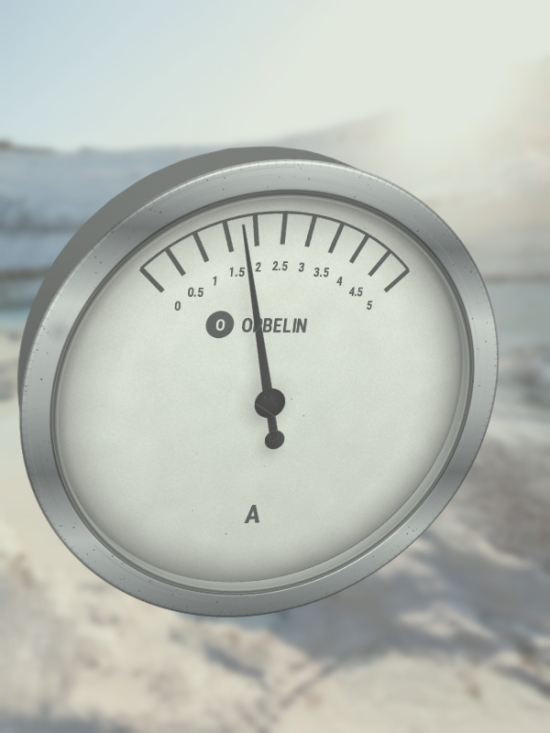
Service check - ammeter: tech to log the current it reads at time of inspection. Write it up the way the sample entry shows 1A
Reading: 1.75A
